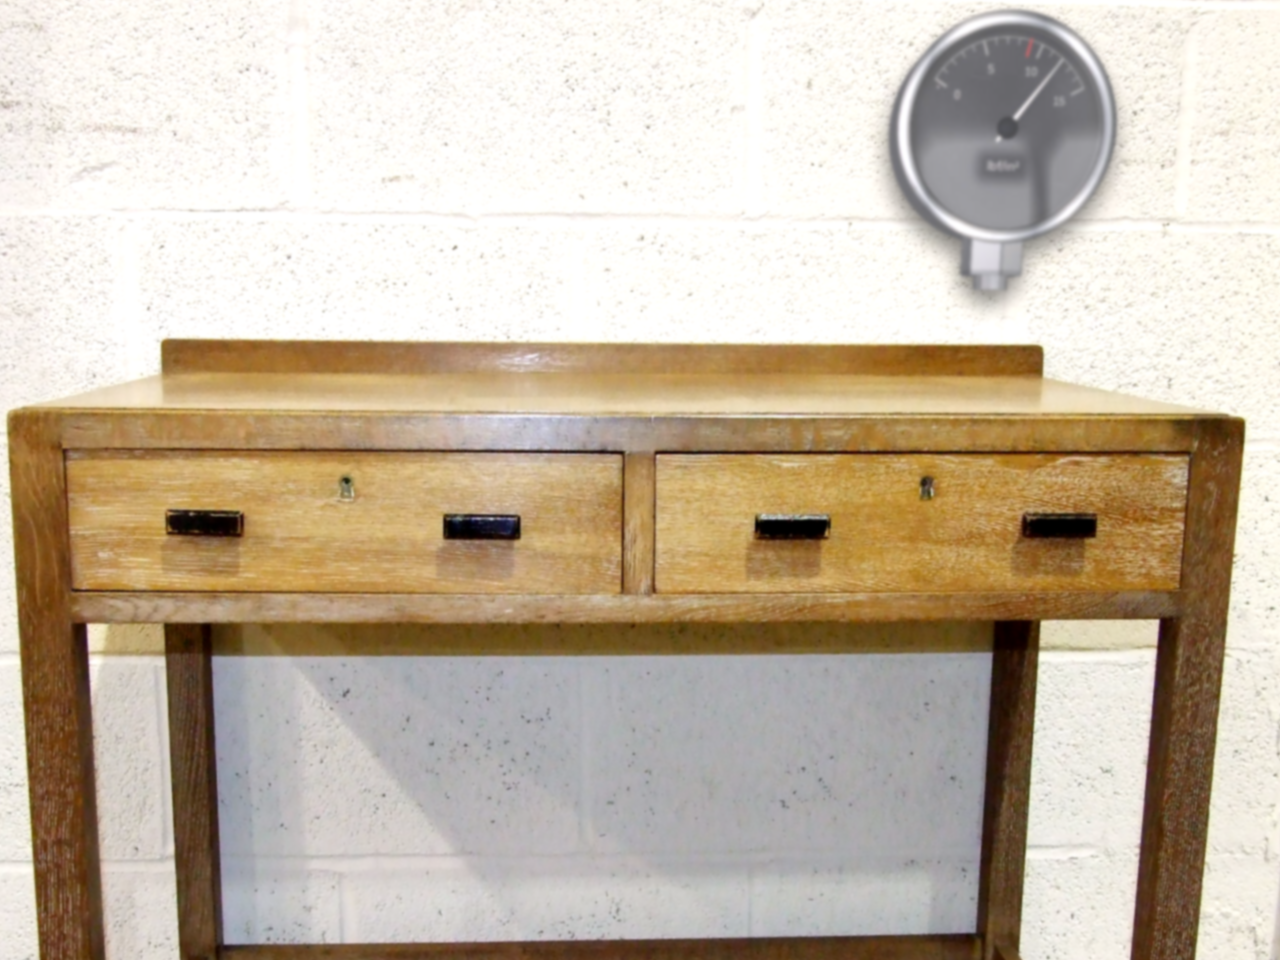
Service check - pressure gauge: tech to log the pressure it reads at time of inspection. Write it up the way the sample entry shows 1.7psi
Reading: 12psi
